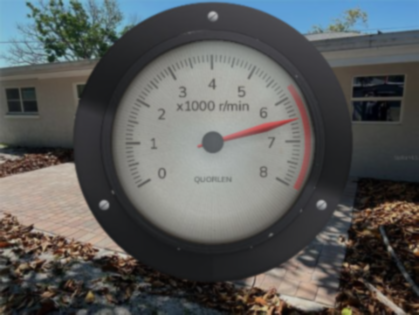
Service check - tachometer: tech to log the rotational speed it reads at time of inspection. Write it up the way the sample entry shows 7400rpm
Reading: 6500rpm
